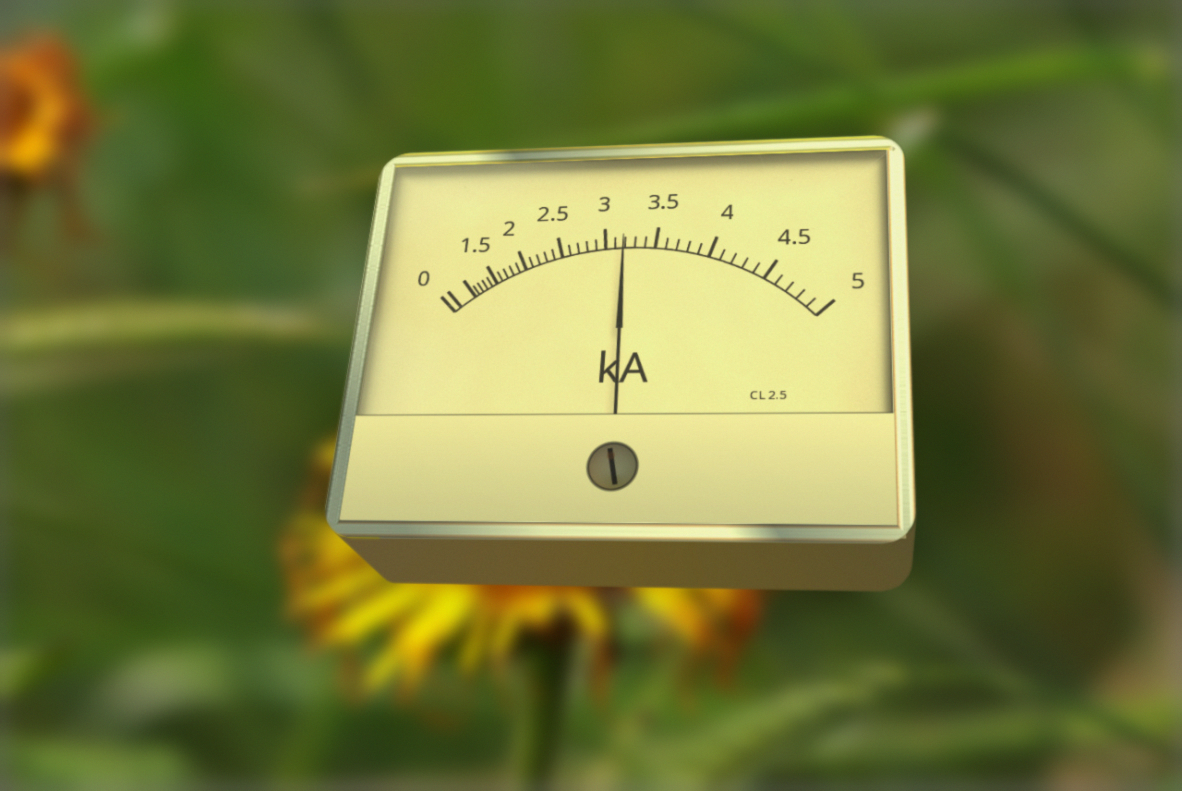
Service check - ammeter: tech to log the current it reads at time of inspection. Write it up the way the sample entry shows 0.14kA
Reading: 3.2kA
